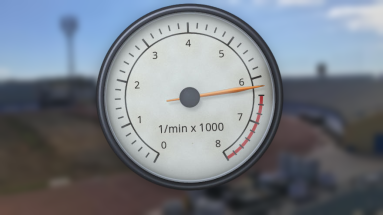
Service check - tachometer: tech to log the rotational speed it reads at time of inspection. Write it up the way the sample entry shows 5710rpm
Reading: 6200rpm
